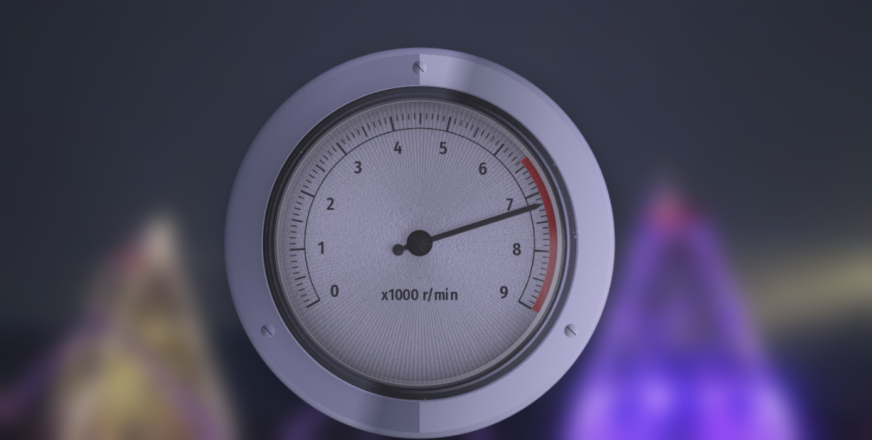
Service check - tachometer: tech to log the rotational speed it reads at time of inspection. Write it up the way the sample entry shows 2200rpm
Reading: 7200rpm
